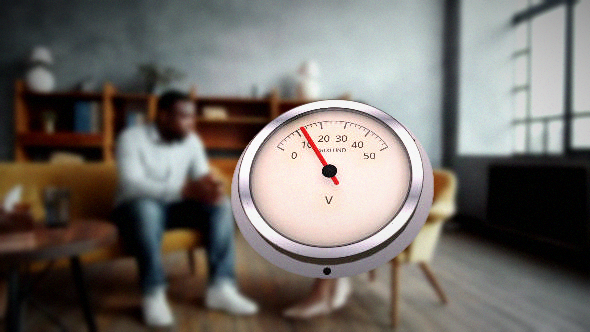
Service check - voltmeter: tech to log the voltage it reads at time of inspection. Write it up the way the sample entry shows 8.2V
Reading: 12V
